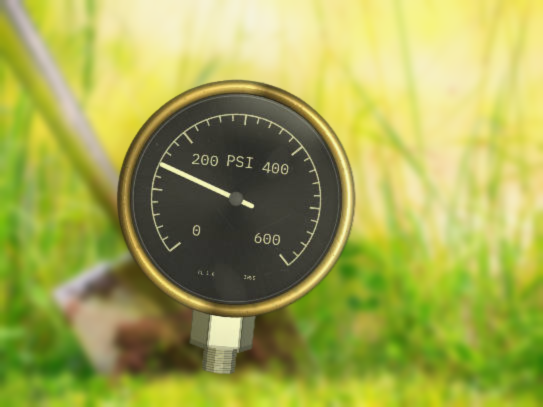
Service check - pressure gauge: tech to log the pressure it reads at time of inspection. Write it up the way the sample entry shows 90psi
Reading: 140psi
